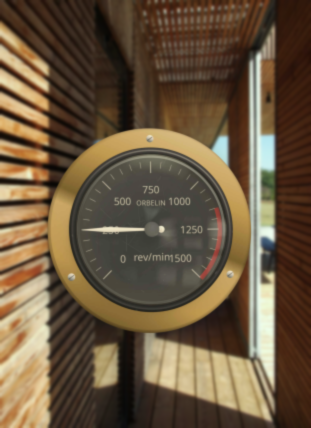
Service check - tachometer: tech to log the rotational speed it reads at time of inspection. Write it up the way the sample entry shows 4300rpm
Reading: 250rpm
